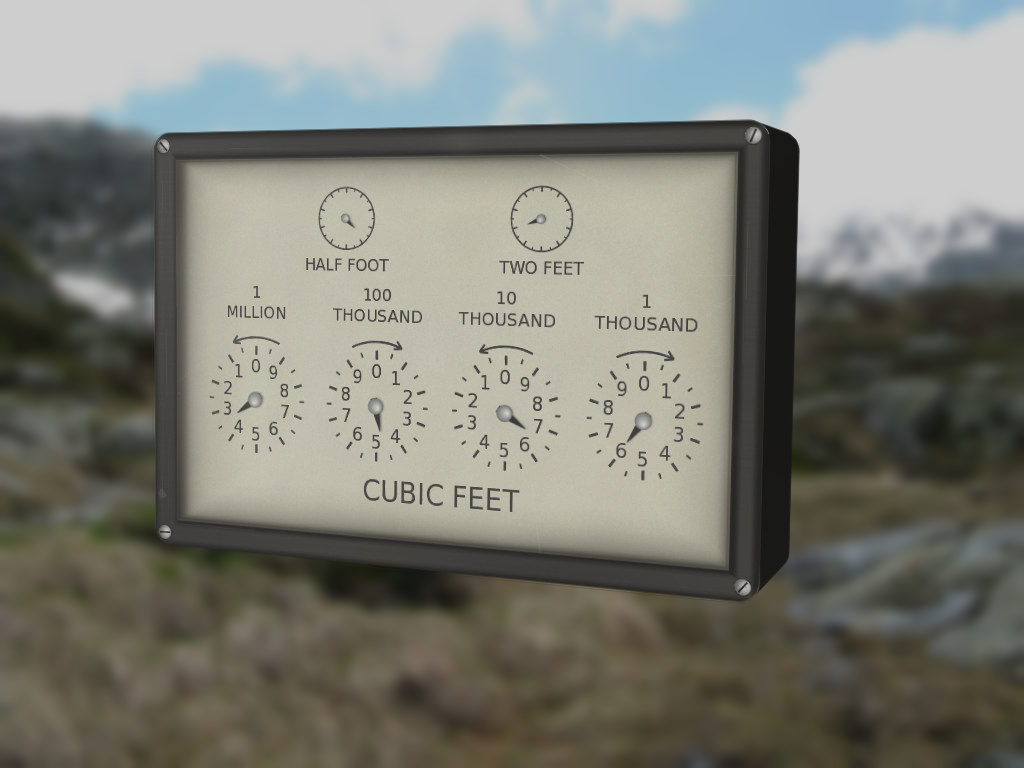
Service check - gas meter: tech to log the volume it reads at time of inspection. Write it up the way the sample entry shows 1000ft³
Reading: 346600ft³
